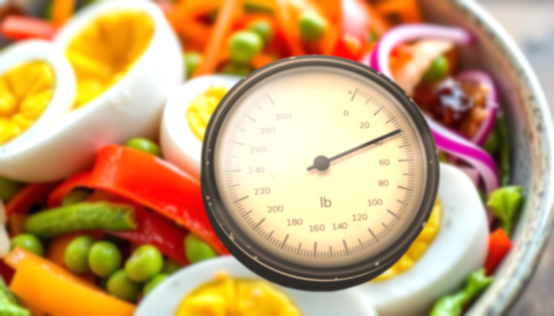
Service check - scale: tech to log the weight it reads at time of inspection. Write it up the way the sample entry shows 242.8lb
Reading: 40lb
